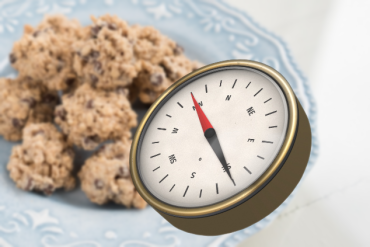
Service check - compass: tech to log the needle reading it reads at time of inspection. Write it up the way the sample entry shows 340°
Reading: 315°
